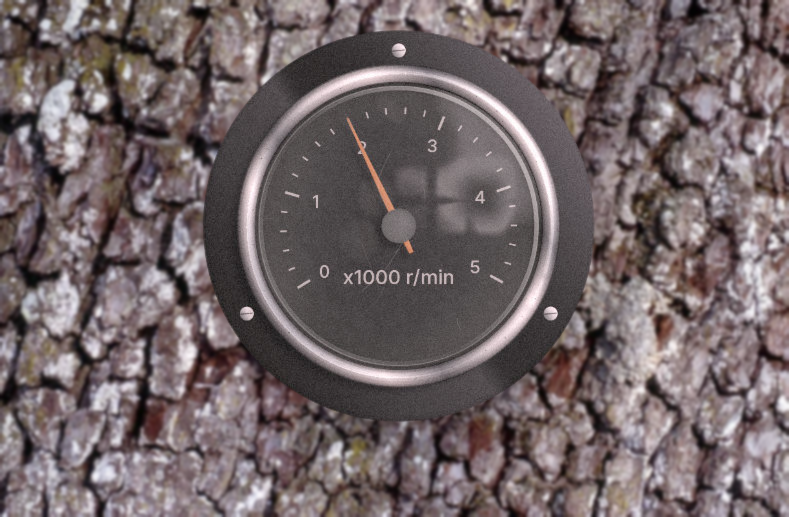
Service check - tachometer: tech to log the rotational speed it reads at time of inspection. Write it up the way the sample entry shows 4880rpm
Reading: 2000rpm
